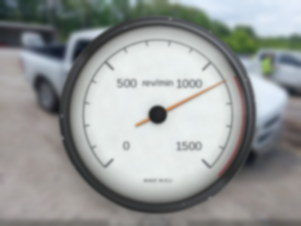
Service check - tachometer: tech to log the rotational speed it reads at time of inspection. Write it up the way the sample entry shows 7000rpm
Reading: 1100rpm
